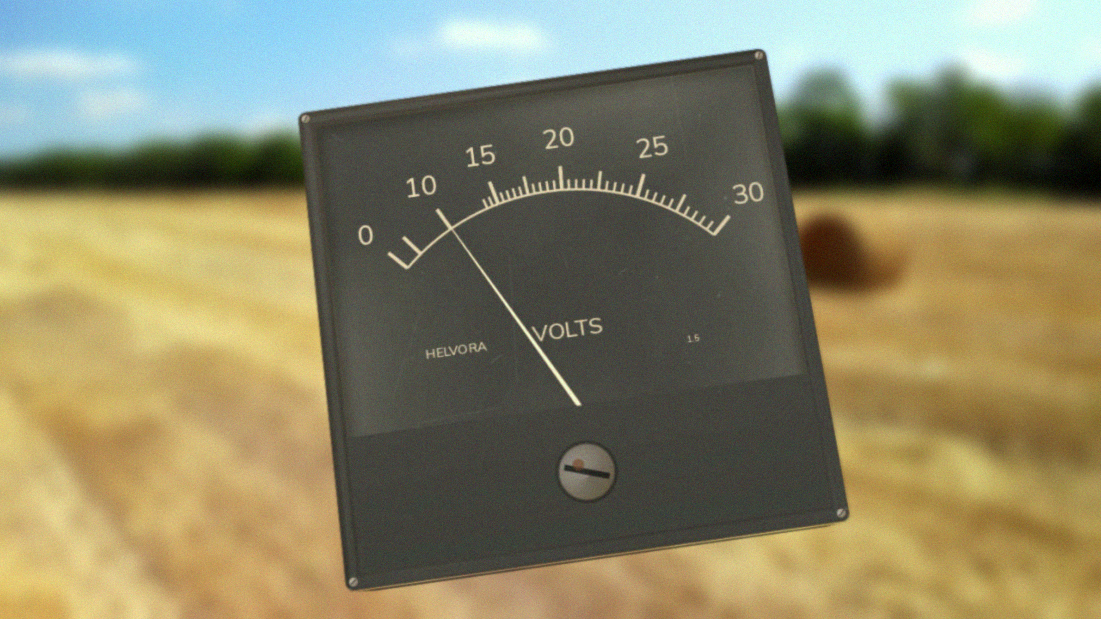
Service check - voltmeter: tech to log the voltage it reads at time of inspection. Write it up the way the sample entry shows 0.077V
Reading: 10V
